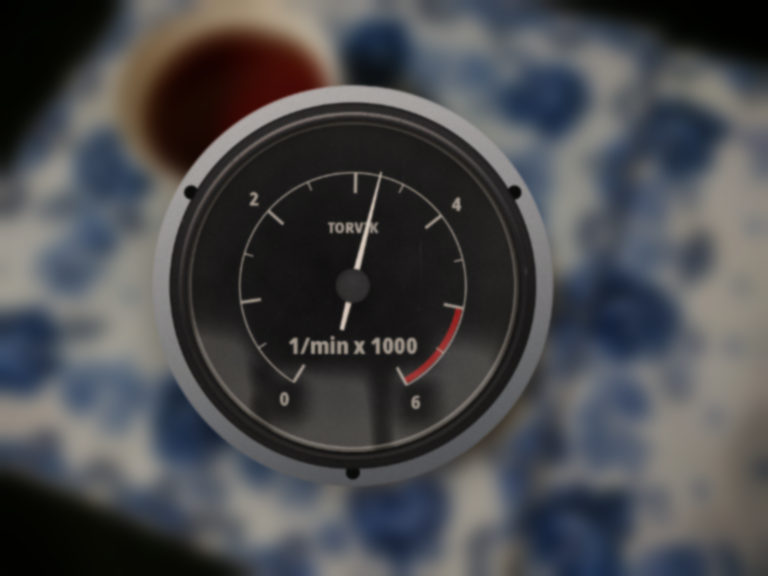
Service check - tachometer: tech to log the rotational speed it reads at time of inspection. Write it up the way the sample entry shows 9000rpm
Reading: 3250rpm
